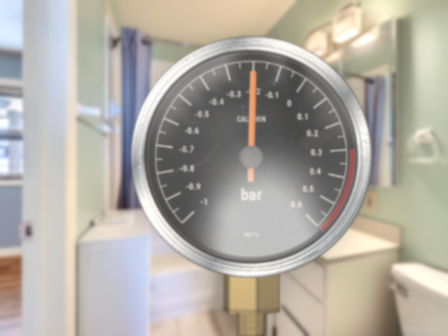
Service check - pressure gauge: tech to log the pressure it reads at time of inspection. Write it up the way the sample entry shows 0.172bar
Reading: -0.2bar
